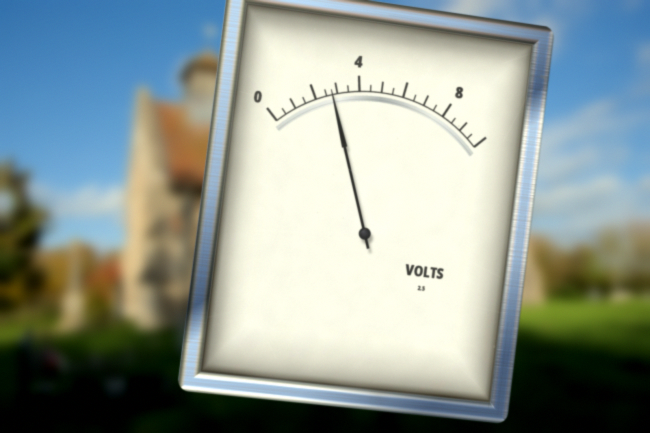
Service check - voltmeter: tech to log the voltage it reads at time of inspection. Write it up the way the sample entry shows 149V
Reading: 2.75V
